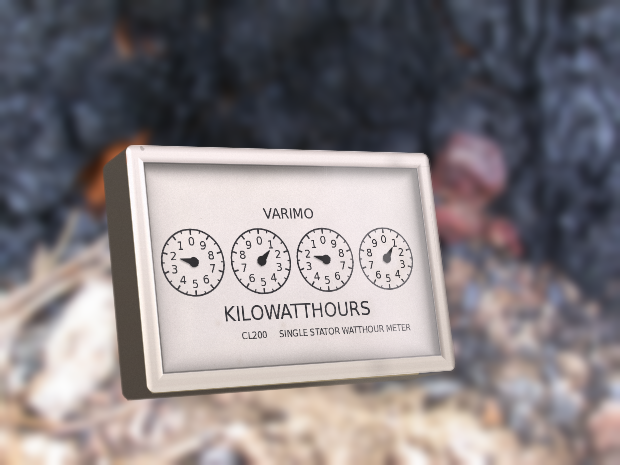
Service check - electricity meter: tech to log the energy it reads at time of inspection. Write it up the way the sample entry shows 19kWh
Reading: 2121kWh
